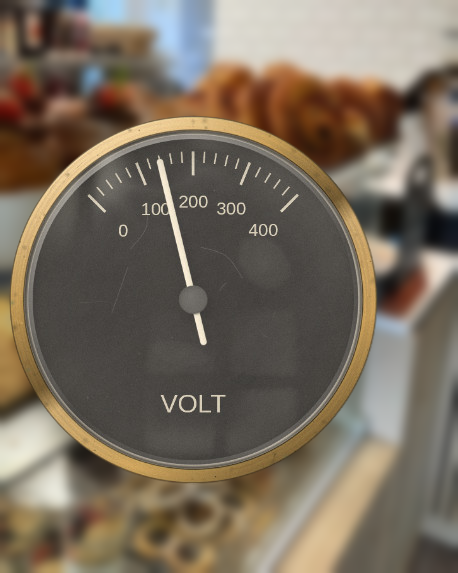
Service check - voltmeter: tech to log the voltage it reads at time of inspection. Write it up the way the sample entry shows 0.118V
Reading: 140V
